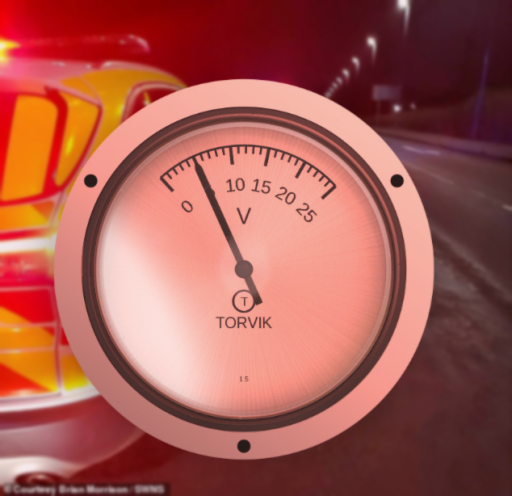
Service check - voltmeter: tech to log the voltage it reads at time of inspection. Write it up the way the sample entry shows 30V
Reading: 5V
